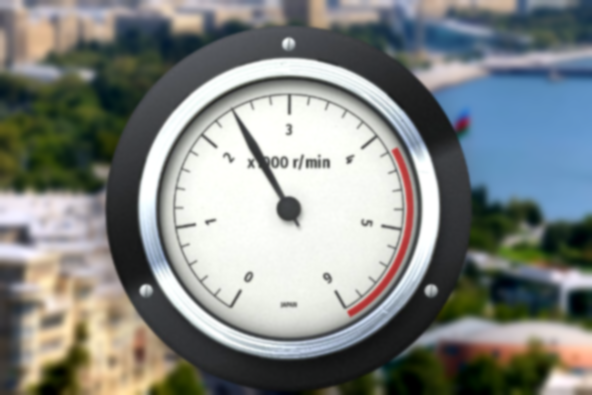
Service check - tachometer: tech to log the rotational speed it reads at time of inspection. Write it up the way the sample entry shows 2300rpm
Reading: 2400rpm
